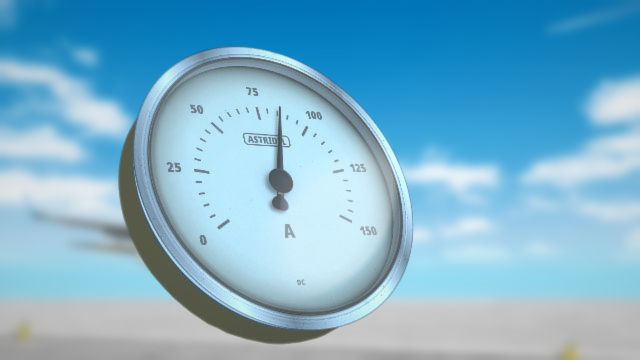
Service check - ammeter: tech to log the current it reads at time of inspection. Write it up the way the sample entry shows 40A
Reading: 85A
